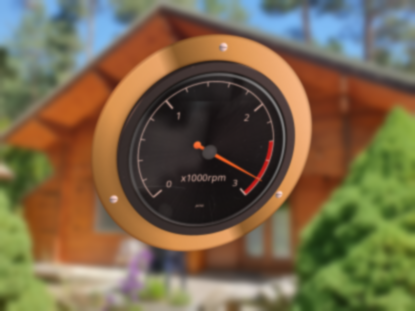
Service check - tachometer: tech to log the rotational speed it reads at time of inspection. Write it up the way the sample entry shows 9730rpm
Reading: 2800rpm
